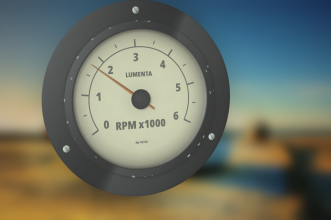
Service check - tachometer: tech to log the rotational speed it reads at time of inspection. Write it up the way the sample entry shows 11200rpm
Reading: 1750rpm
